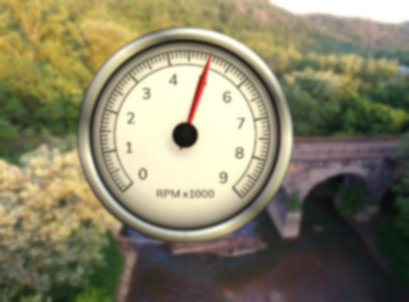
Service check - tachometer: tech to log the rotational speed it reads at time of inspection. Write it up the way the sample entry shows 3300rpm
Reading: 5000rpm
